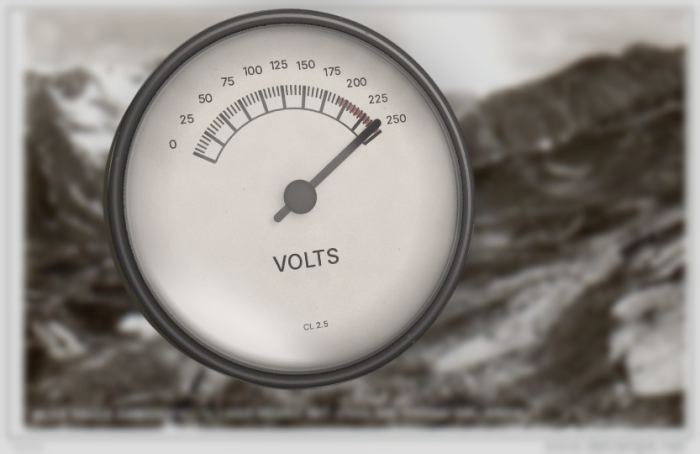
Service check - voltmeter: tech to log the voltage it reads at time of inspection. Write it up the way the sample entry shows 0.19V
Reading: 240V
